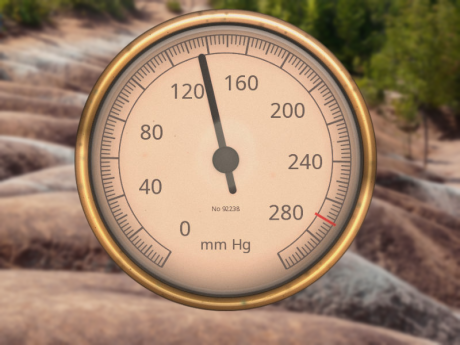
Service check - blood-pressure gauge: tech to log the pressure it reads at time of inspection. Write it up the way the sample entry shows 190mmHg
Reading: 136mmHg
